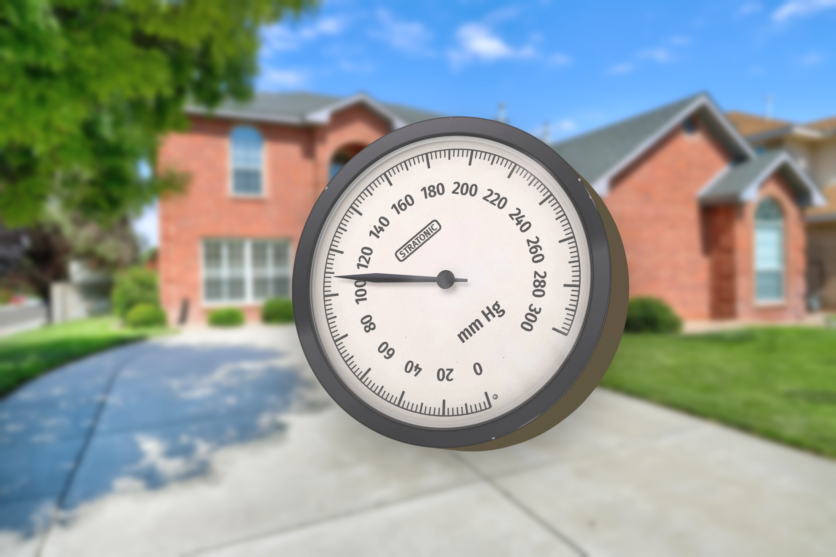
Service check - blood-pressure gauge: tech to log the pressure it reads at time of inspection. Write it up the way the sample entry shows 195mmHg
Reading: 108mmHg
